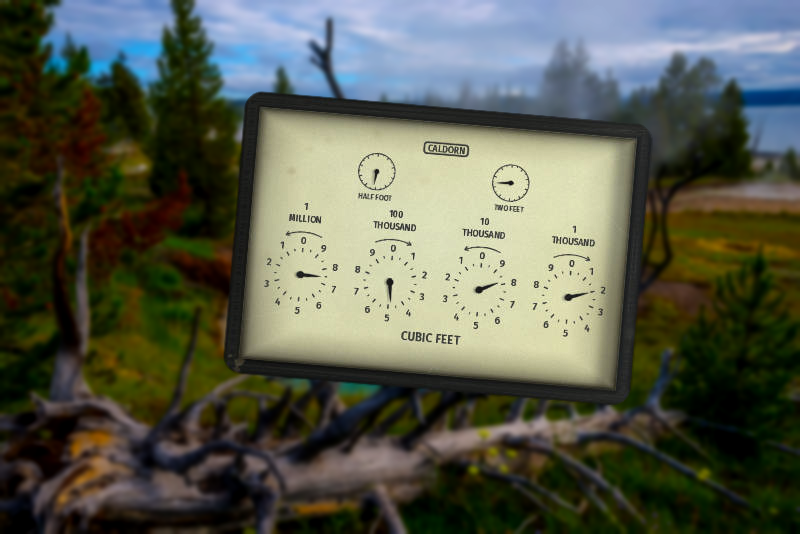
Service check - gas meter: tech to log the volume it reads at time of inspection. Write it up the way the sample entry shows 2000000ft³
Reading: 748200ft³
